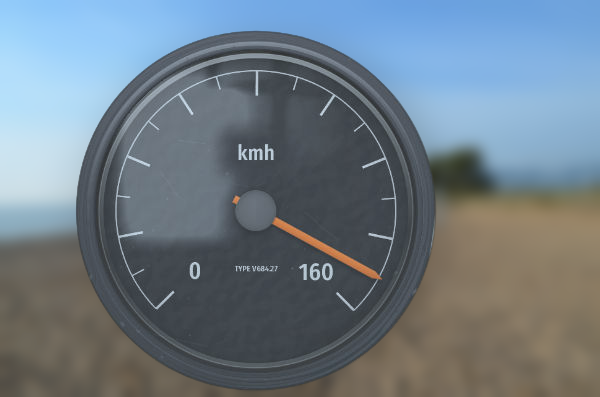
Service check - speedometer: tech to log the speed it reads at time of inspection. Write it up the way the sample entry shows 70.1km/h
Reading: 150km/h
